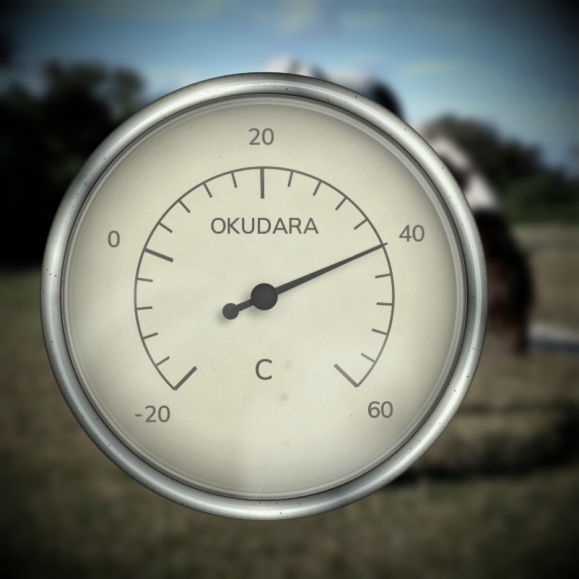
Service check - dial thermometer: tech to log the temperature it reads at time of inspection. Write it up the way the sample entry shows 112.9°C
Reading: 40°C
